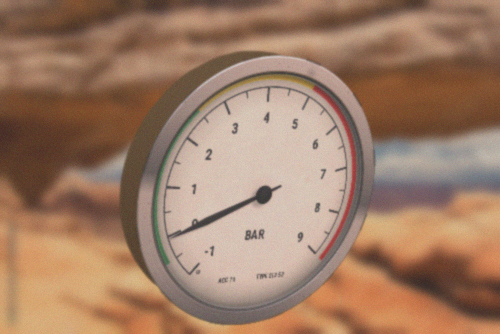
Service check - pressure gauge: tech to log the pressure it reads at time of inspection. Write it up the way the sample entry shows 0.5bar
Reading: 0bar
